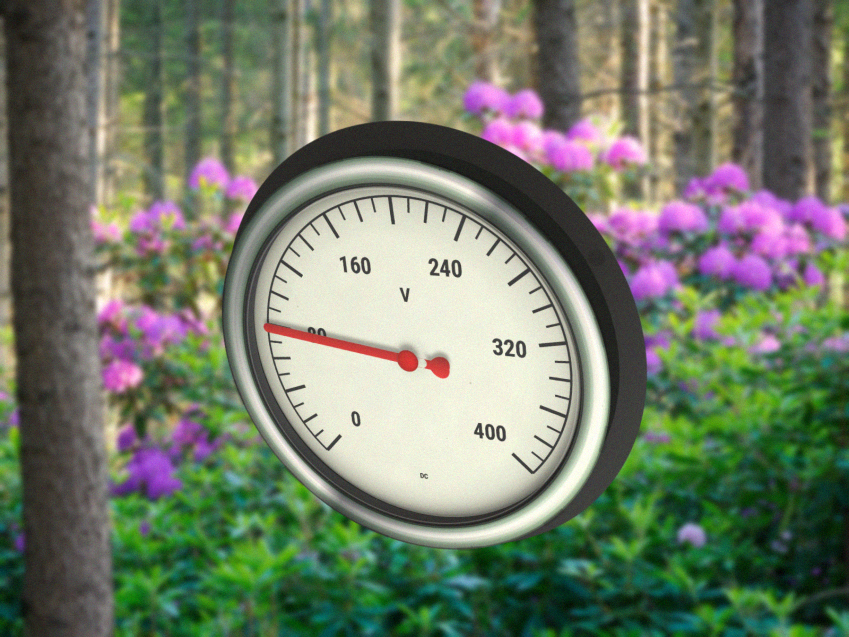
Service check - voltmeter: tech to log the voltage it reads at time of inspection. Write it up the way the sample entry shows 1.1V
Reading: 80V
